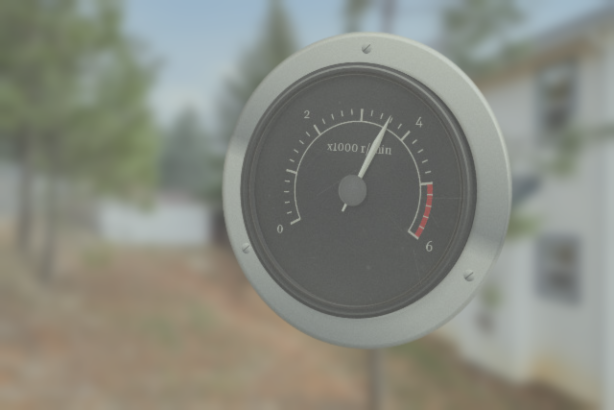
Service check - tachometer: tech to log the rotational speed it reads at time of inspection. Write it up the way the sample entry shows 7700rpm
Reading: 3600rpm
